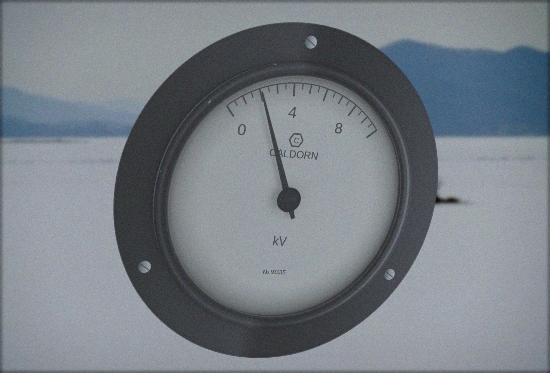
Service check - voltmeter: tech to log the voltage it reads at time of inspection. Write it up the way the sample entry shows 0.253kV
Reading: 2kV
